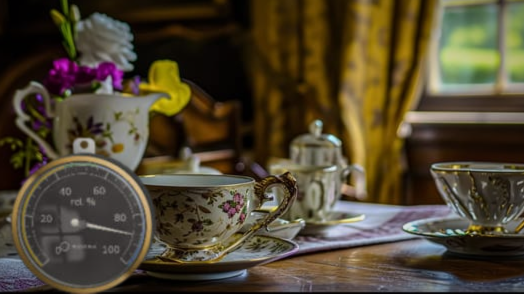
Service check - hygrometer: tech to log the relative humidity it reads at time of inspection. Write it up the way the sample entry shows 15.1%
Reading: 88%
